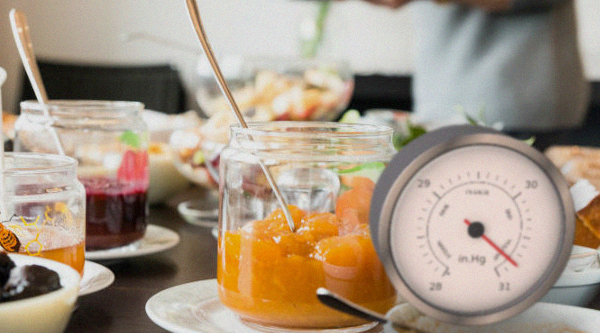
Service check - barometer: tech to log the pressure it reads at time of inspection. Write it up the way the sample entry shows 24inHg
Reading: 30.8inHg
